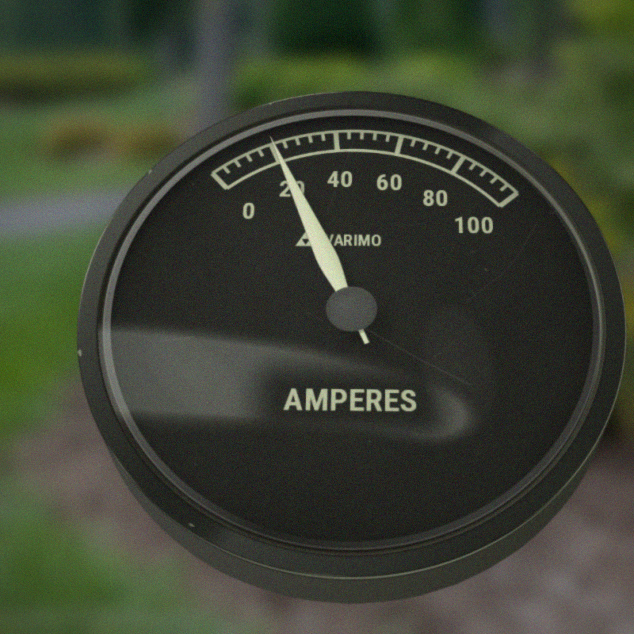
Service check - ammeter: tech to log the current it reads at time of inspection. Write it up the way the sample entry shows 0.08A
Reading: 20A
